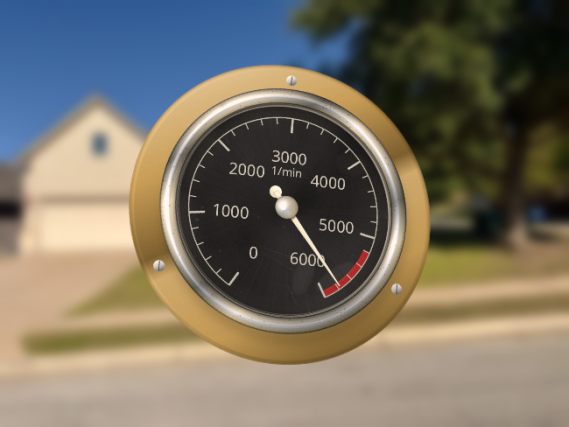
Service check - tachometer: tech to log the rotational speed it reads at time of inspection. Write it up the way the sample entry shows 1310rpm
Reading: 5800rpm
